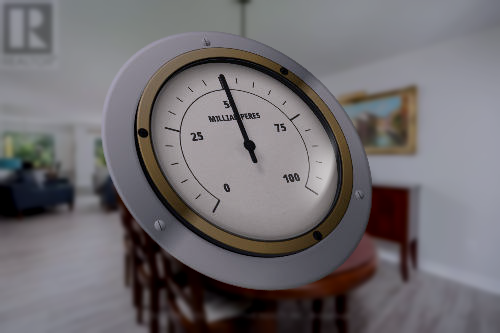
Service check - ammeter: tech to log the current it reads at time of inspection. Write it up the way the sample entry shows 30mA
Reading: 50mA
